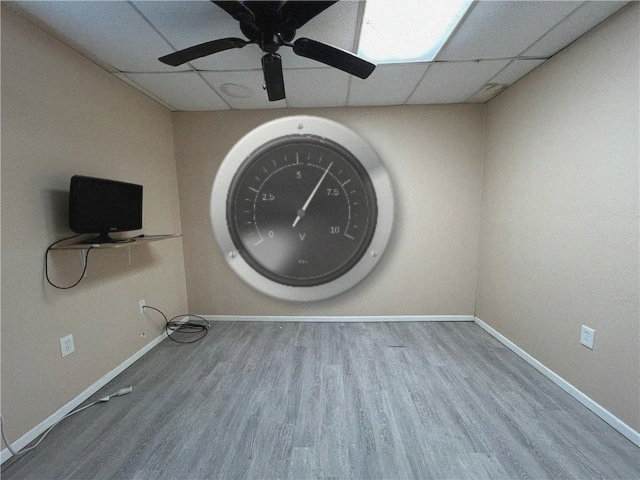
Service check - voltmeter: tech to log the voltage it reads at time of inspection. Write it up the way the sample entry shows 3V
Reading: 6.5V
